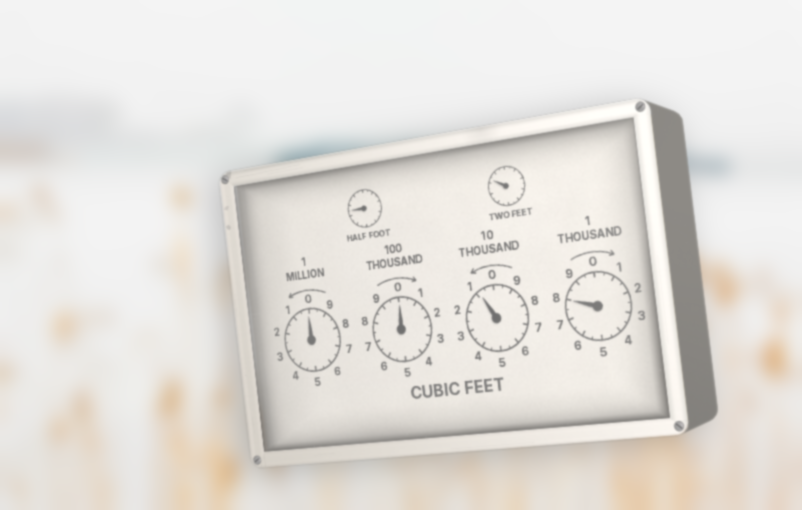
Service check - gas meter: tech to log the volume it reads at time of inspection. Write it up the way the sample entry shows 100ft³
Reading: 800ft³
